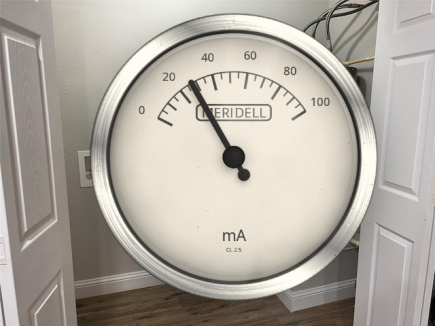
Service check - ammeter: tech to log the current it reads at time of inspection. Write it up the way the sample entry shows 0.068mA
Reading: 27.5mA
